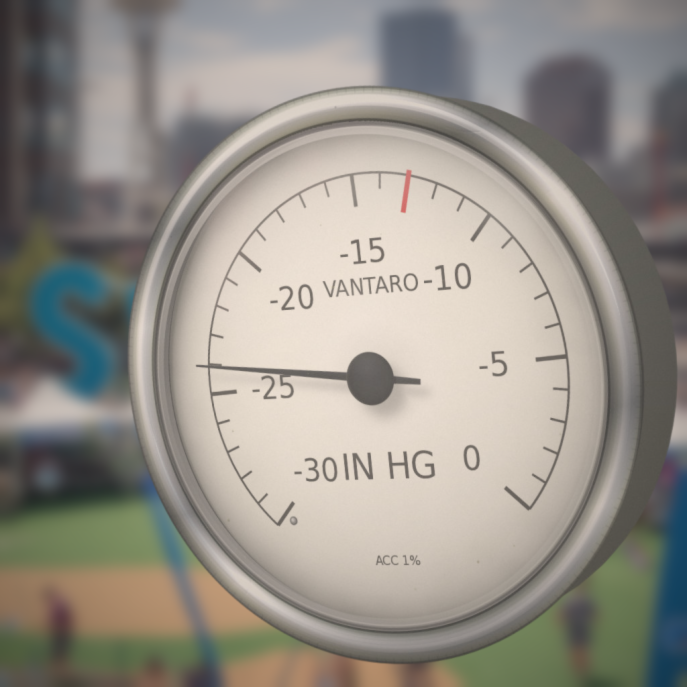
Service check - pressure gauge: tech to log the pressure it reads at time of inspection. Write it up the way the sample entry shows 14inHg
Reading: -24inHg
